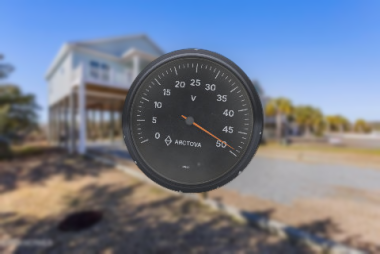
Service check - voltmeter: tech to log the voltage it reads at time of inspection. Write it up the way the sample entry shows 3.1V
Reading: 49V
